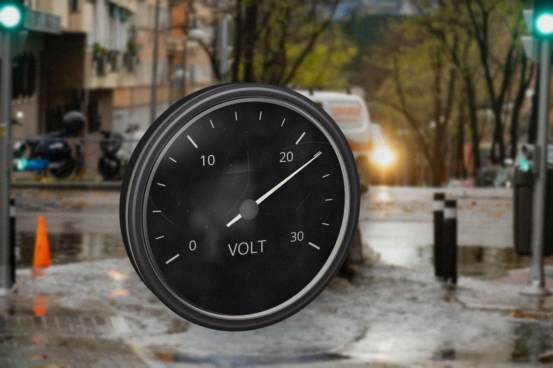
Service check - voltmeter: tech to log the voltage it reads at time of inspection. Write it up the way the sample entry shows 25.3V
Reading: 22V
